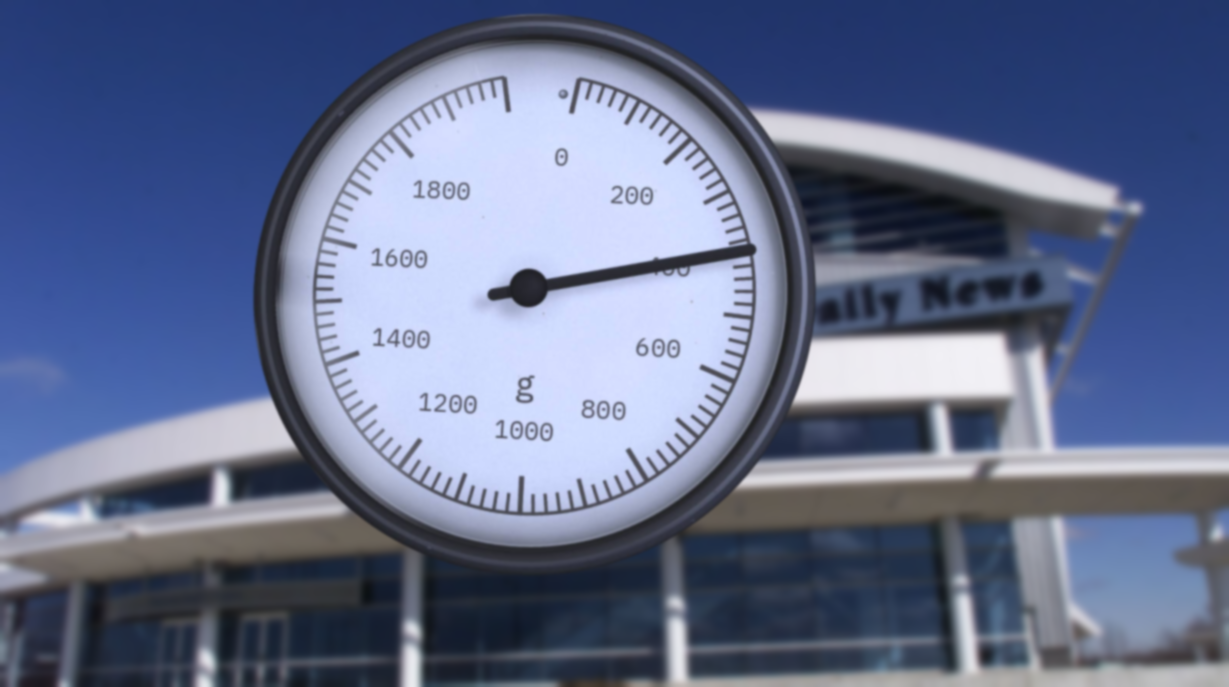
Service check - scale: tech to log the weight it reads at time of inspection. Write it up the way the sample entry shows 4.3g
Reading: 400g
